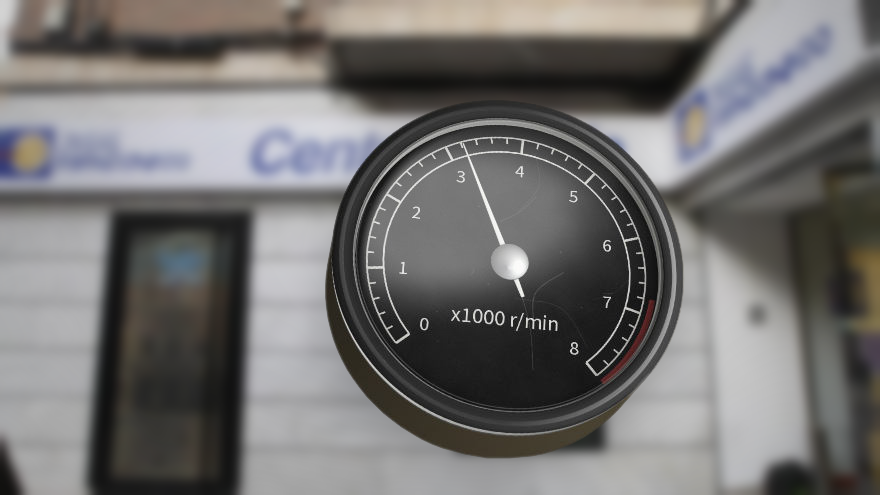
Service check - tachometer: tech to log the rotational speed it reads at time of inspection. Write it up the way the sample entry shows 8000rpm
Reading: 3200rpm
